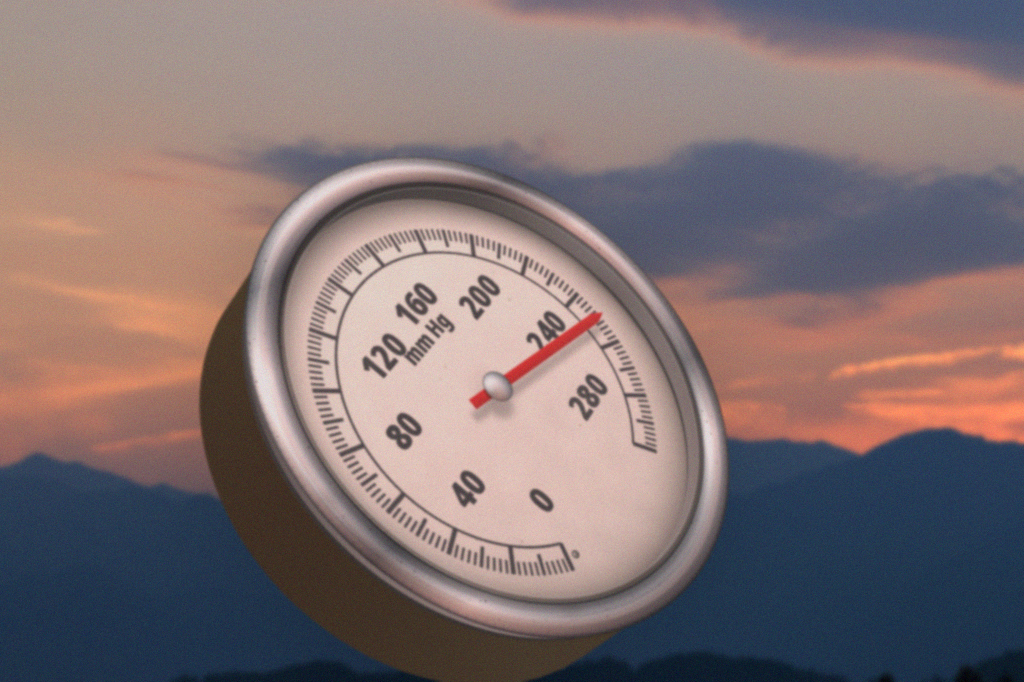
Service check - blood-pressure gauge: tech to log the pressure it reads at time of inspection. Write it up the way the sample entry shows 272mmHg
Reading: 250mmHg
